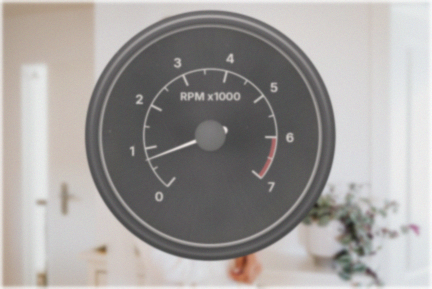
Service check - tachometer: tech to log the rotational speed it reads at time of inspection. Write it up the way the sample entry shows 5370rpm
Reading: 750rpm
